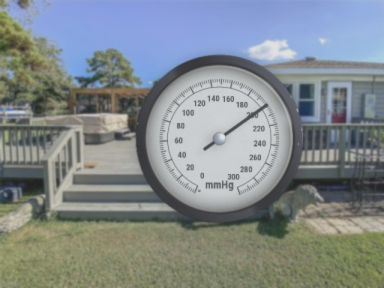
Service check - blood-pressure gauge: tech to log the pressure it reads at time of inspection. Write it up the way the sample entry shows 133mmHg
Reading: 200mmHg
